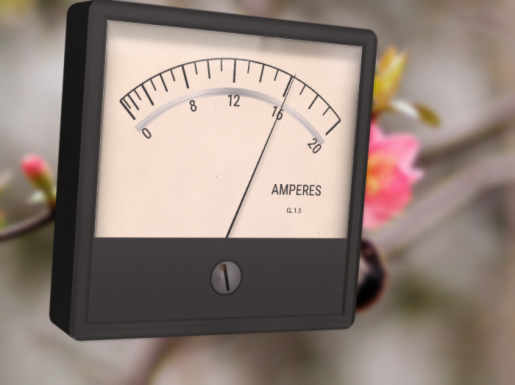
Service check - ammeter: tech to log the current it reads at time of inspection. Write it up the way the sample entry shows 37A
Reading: 16A
